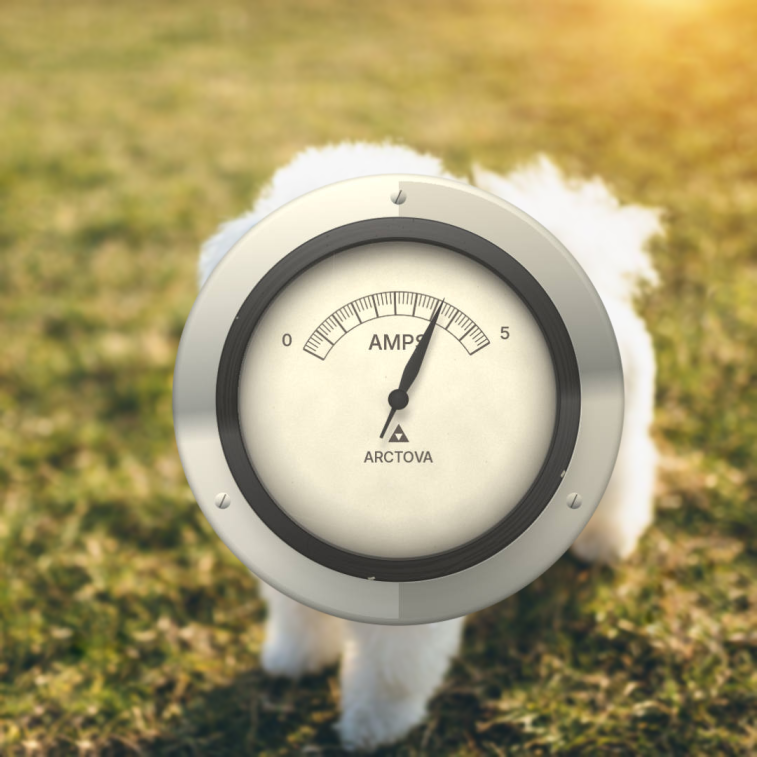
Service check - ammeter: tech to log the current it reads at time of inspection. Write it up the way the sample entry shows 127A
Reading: 3.6A
